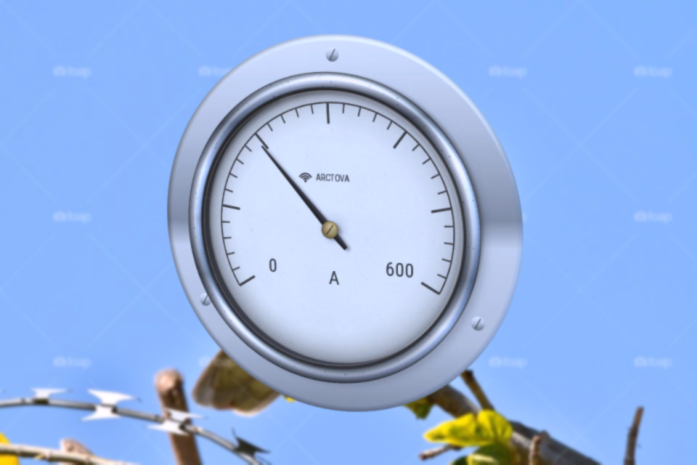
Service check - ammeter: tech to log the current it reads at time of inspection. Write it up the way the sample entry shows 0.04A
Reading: 200A
